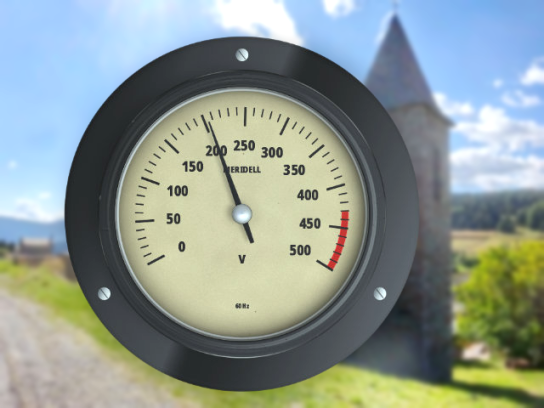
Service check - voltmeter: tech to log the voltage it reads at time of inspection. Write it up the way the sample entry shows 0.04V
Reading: 205V
